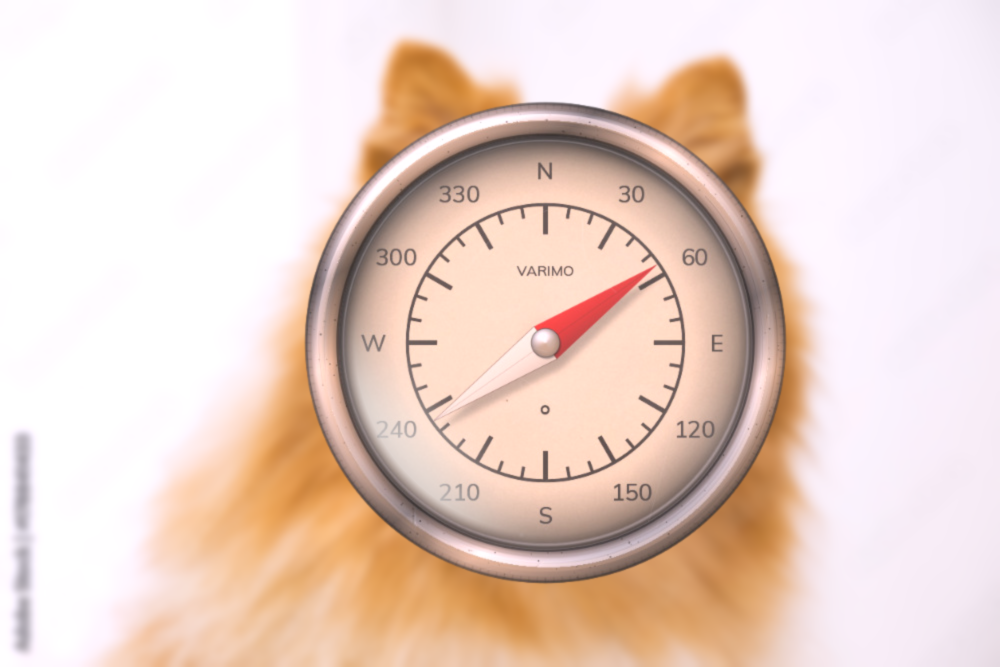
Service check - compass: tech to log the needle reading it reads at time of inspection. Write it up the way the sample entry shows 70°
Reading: 55°
